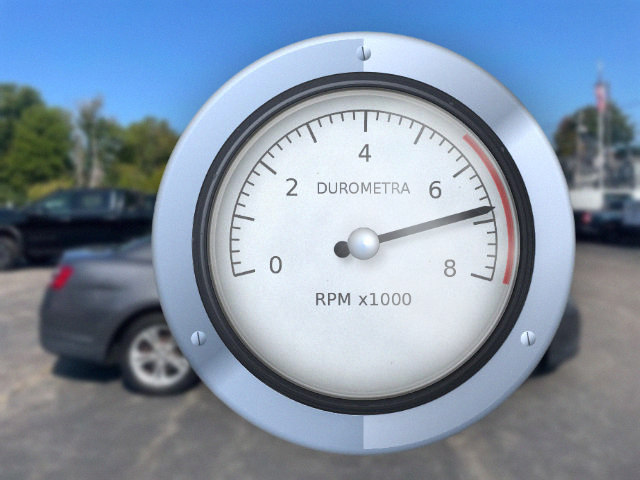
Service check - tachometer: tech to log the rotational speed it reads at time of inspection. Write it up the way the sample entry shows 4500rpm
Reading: 6800rpm
